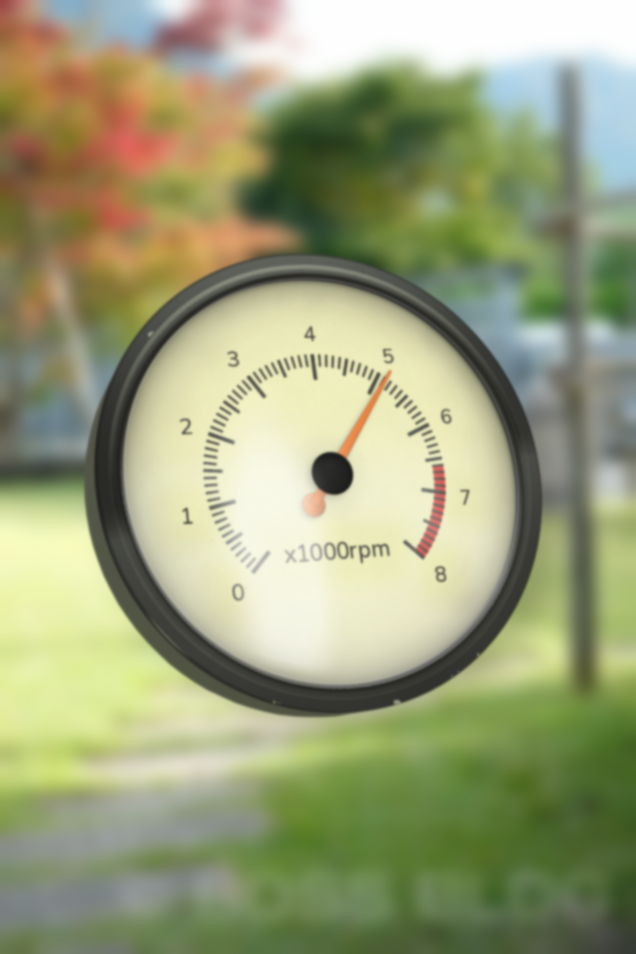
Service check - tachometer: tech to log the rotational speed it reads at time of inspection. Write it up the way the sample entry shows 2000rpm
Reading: 5100rpm
